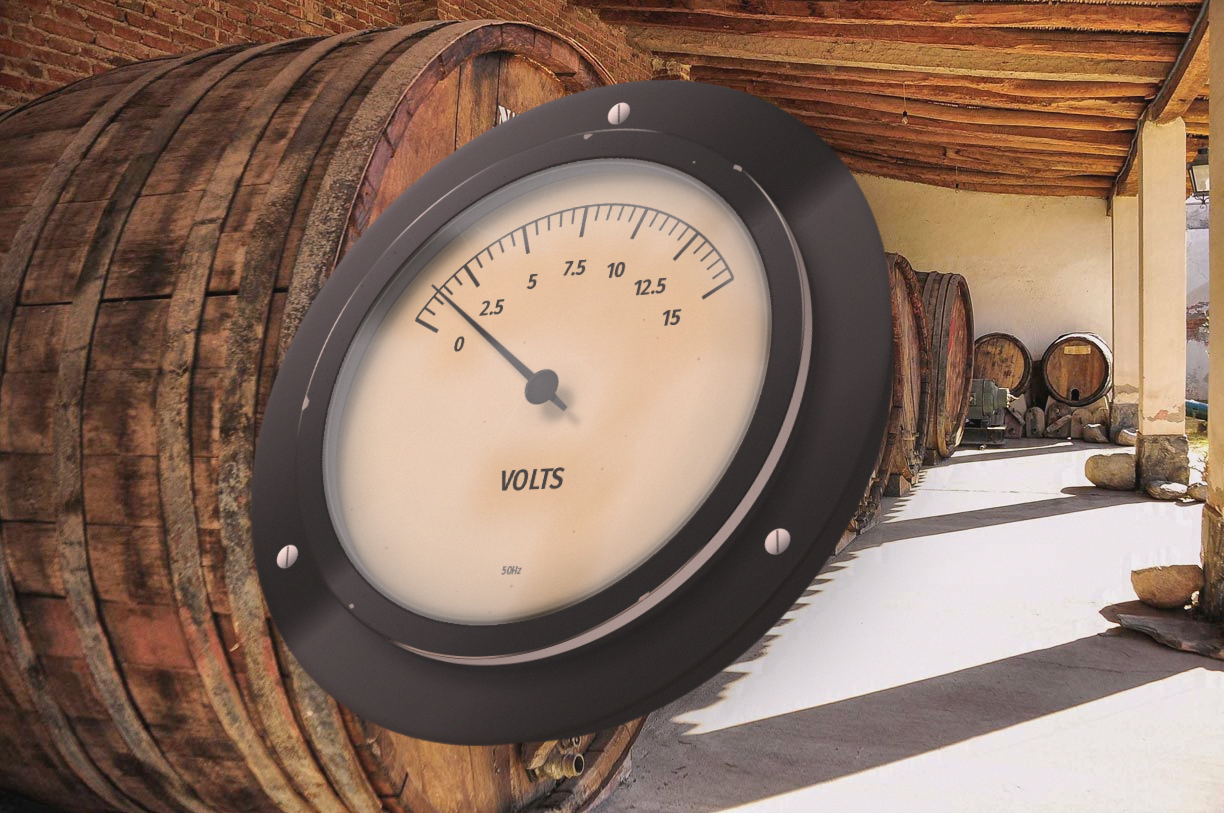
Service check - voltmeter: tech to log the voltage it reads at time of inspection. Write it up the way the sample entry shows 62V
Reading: 1.25V
